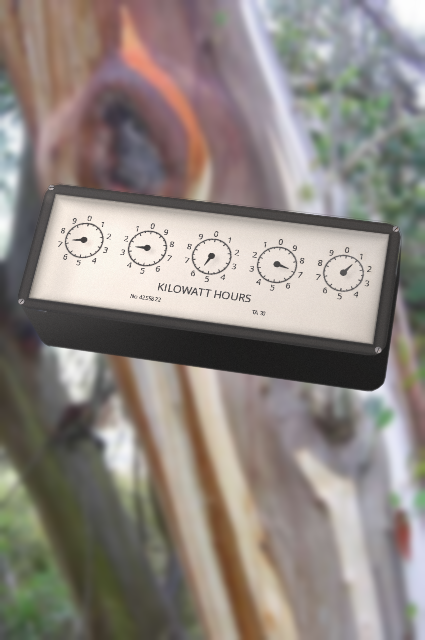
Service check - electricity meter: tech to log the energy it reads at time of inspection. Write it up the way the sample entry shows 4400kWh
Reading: 72571kWh
